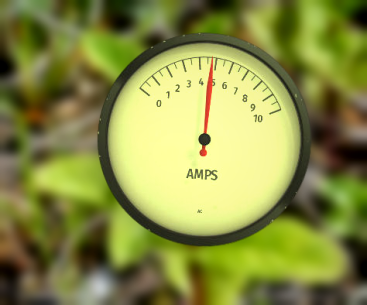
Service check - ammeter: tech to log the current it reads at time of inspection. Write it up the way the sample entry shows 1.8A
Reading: 4.75A
